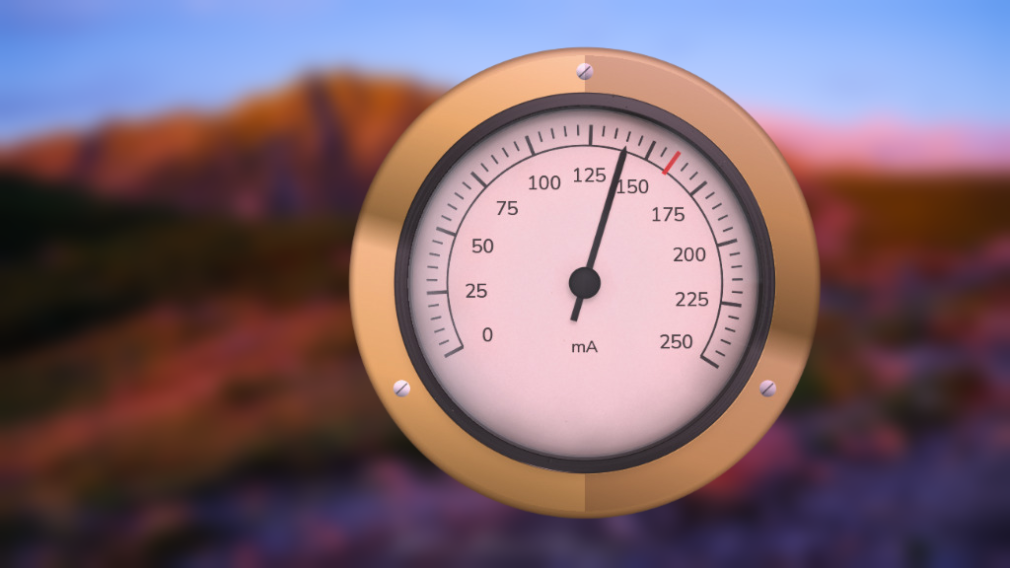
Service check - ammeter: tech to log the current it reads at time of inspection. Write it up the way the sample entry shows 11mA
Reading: 140mA
